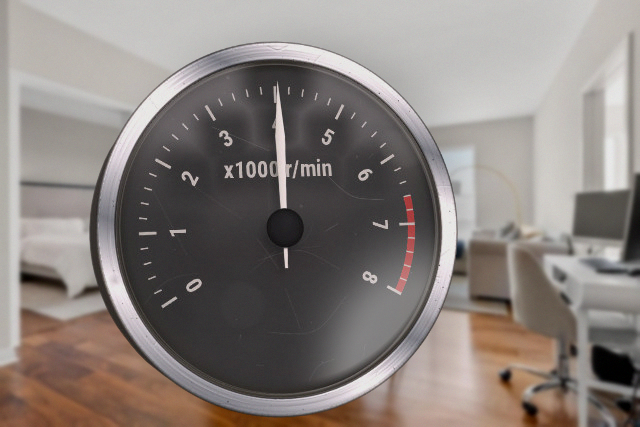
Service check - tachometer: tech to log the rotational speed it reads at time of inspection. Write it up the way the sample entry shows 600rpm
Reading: 4000rpm
